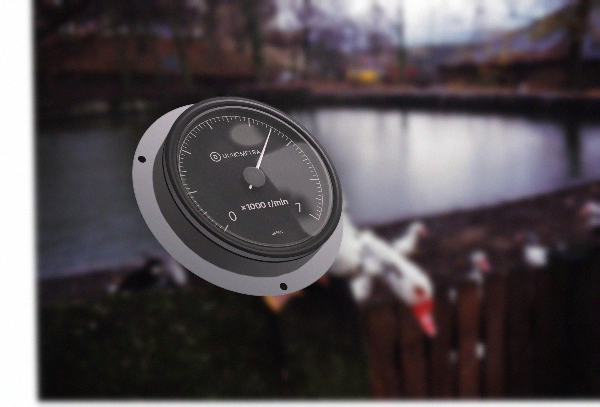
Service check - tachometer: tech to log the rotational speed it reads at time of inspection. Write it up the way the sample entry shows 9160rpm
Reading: 4500rpm
